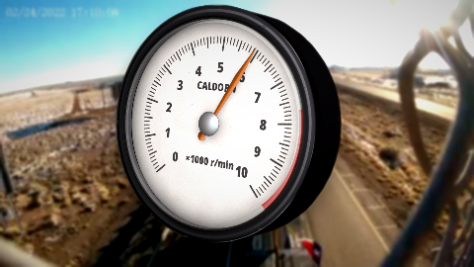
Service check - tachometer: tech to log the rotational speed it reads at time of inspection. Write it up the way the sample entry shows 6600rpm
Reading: 6000rpm
